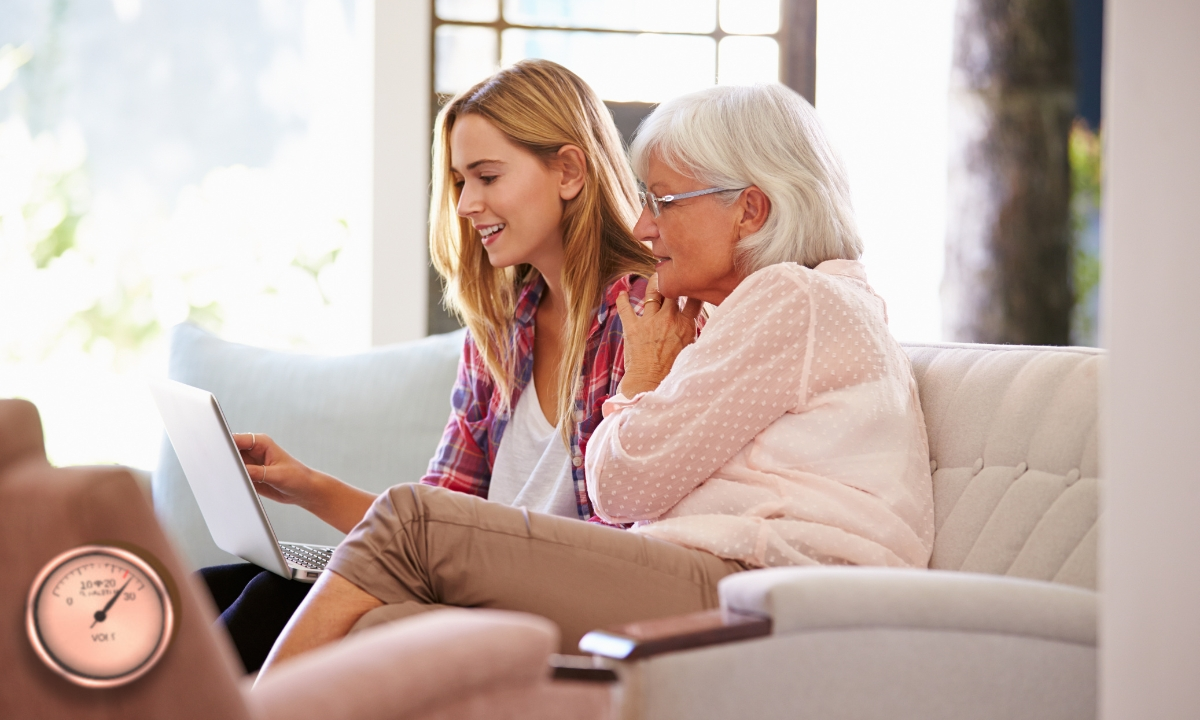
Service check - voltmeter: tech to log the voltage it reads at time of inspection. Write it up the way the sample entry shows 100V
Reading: 26V
